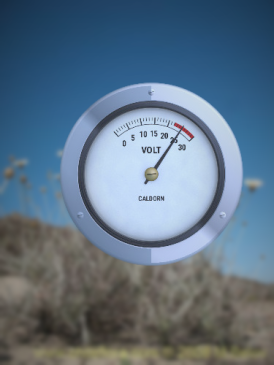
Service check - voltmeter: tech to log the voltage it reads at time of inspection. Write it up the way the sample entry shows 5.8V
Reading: 25V
